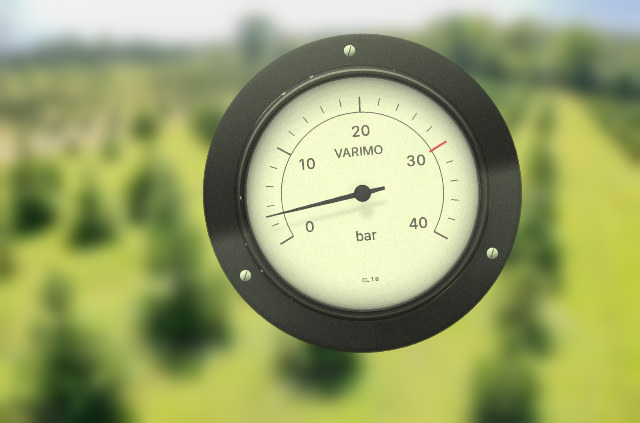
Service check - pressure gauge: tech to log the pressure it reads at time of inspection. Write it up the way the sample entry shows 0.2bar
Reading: 3bar
